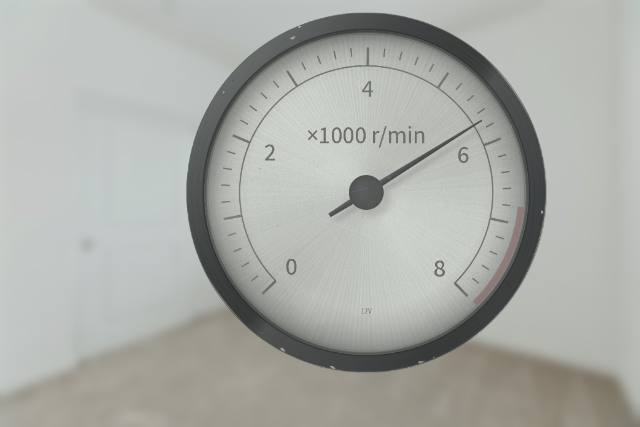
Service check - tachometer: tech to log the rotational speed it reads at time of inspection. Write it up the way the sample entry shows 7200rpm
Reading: 5700rpm
